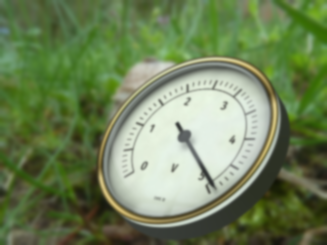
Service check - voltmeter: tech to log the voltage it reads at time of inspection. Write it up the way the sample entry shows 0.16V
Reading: 4.9V
